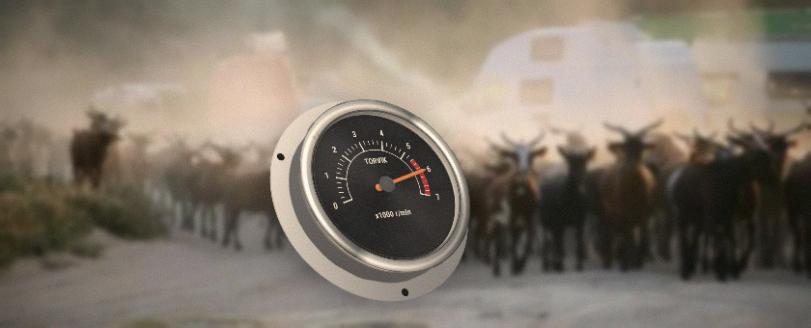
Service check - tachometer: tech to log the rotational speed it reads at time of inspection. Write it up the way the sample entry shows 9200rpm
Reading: 6000rpm
